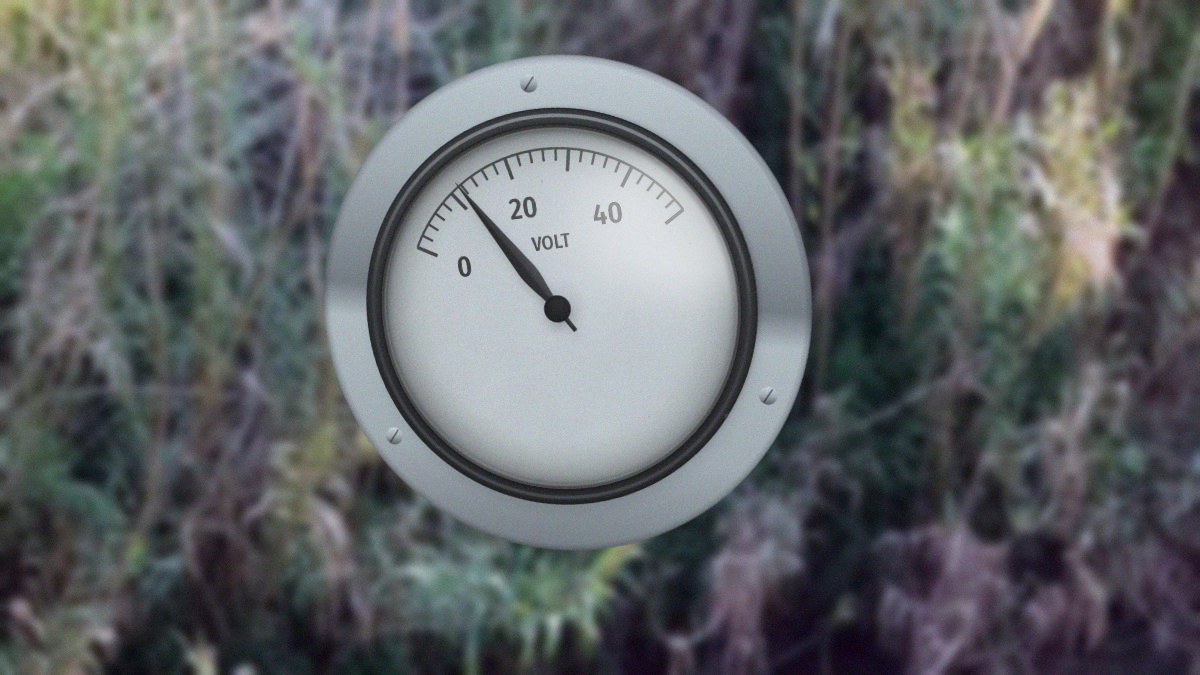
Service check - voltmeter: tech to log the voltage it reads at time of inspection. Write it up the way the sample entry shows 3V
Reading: 12V
